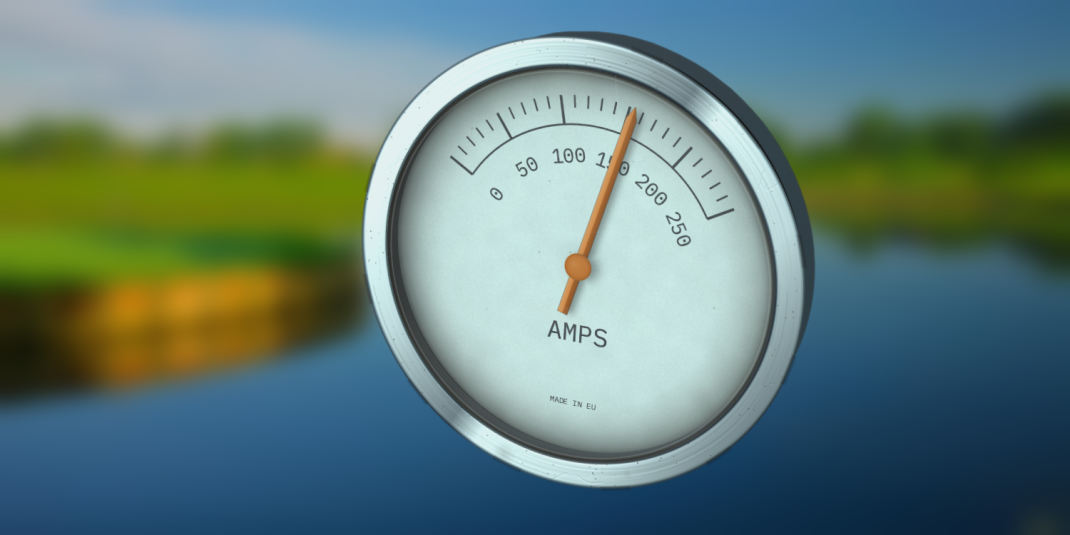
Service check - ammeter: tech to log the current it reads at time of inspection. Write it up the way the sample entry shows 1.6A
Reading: 155A
